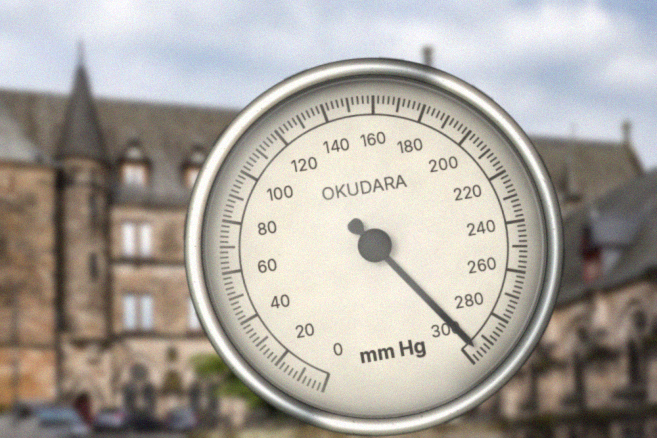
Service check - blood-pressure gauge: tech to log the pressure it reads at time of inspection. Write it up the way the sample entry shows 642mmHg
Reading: 296mmHg
